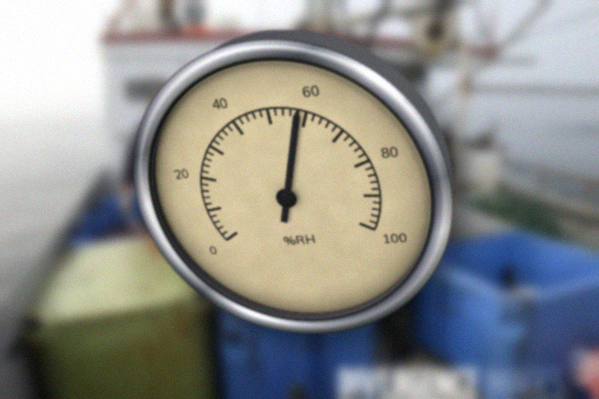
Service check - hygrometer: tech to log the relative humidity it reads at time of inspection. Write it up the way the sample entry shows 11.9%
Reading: 58%
